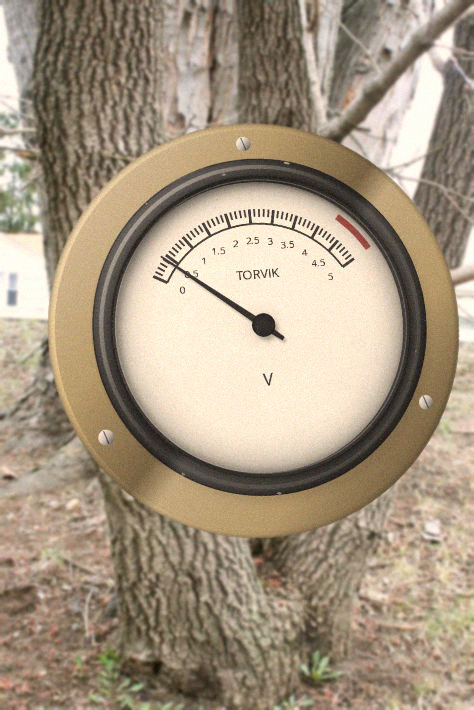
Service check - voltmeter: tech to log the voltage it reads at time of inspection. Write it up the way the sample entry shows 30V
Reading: 0.4V
